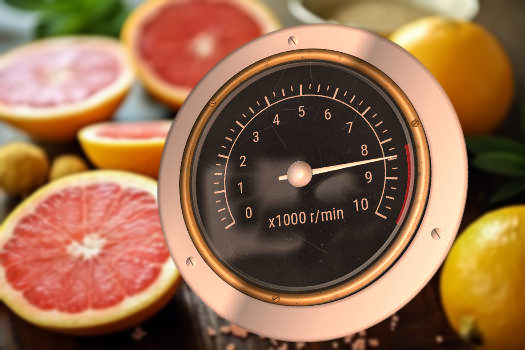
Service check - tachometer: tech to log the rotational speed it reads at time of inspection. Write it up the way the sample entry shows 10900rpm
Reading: 8500rpm
